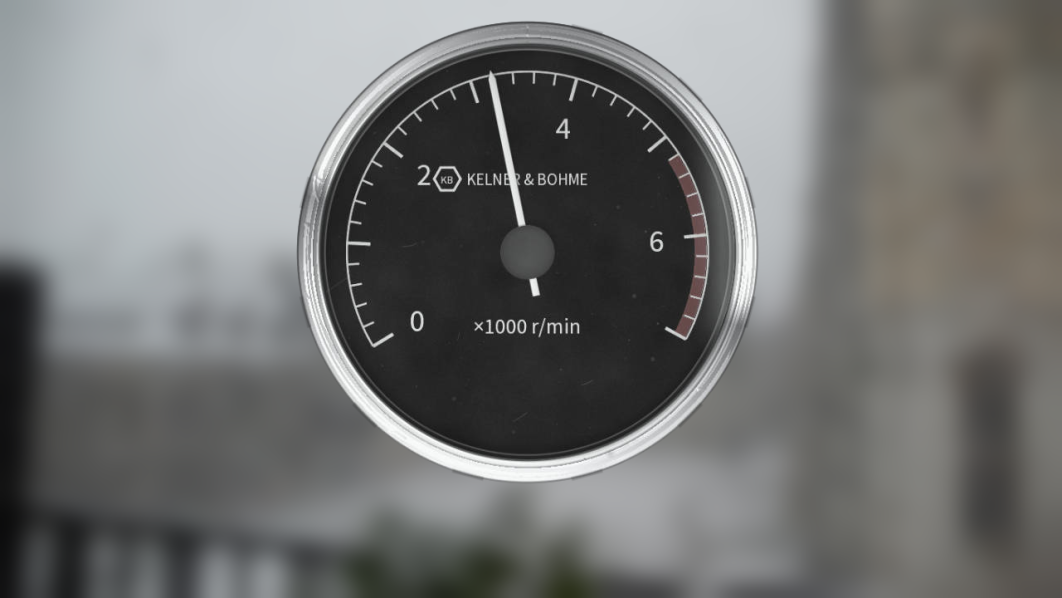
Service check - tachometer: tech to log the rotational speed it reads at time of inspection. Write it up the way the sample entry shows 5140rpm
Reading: 3200rpm
